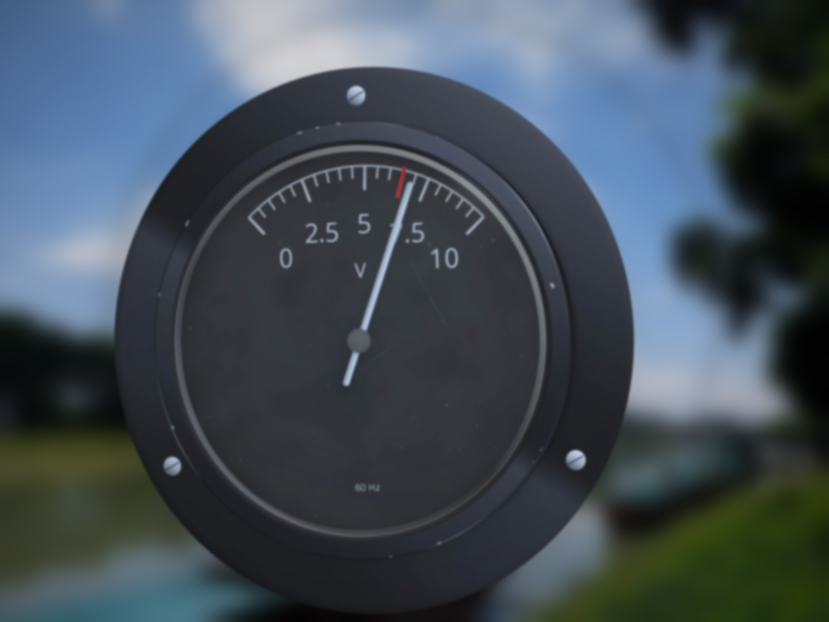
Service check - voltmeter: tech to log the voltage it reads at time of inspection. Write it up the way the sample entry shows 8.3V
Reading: 7V
